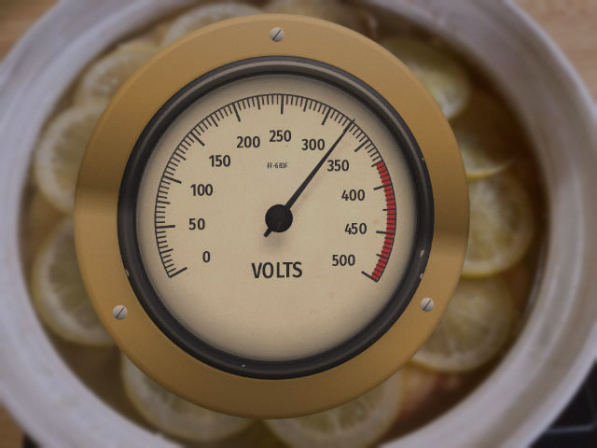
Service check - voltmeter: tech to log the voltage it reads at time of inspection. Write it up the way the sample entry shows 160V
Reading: 325V
